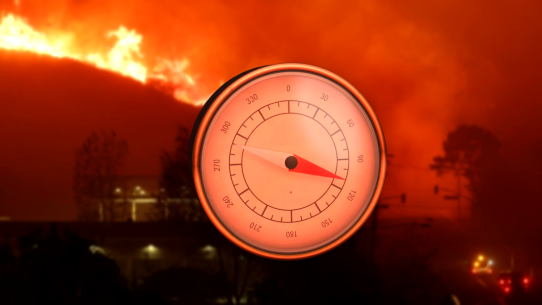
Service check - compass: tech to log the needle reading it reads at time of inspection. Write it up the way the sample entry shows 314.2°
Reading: 110°
